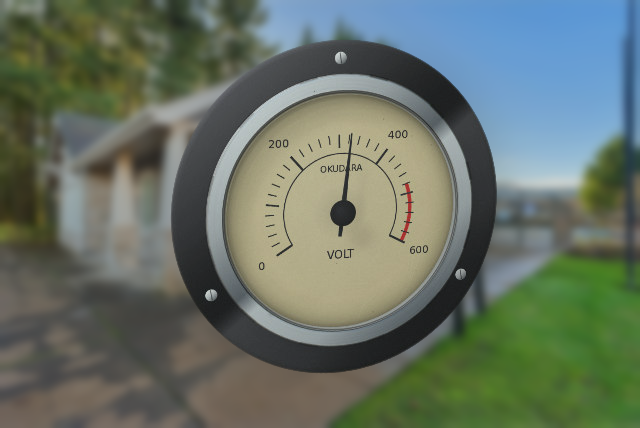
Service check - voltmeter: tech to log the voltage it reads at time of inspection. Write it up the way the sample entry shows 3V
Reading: 320V
